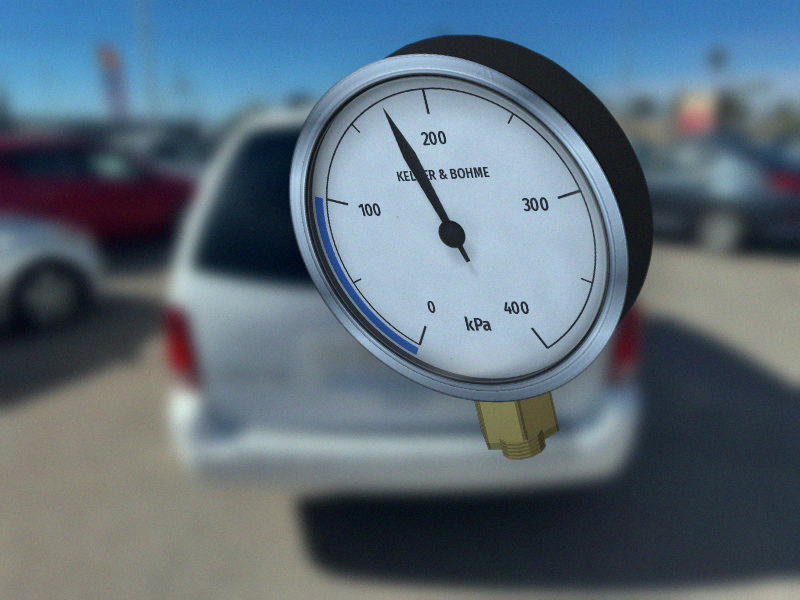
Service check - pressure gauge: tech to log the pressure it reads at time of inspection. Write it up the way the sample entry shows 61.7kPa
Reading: 175kPa
